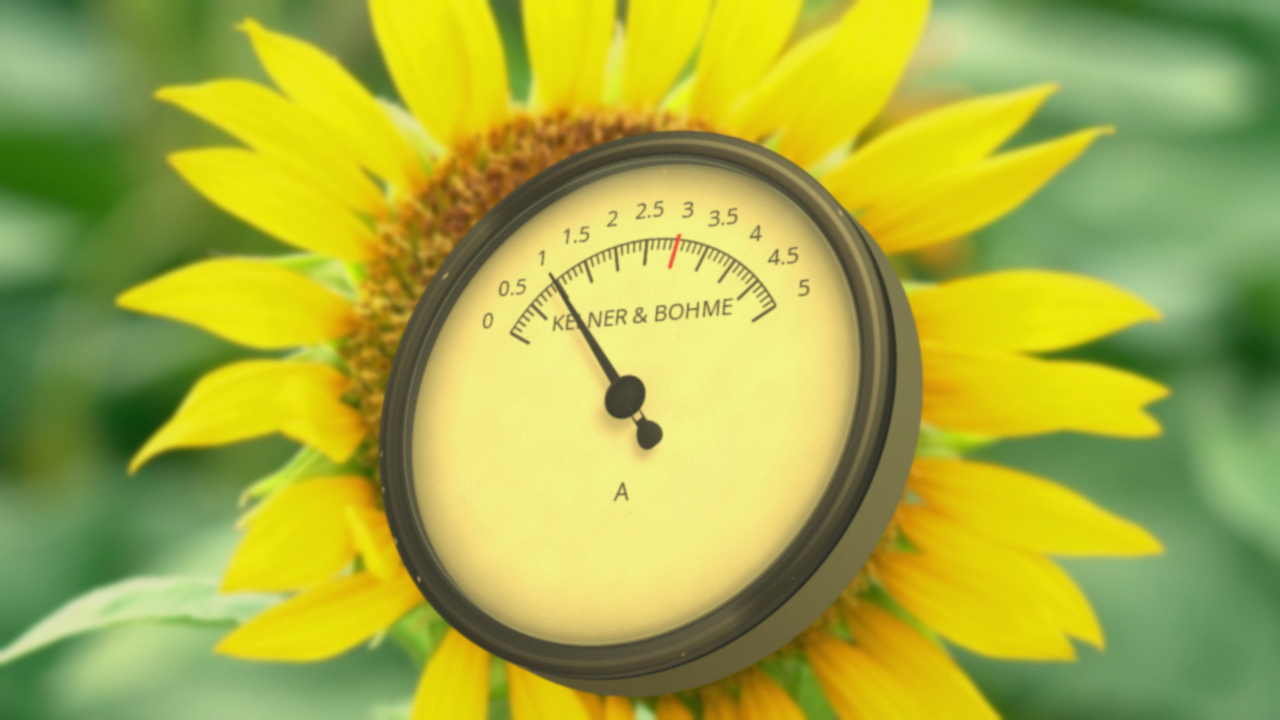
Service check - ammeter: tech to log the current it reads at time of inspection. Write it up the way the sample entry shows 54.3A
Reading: 1A
